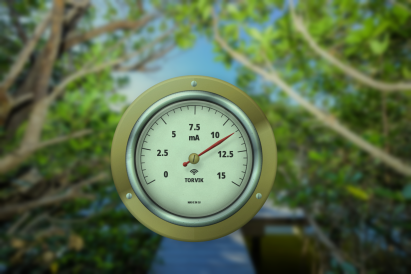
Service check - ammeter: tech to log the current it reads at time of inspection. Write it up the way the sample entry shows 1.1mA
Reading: 11mA
